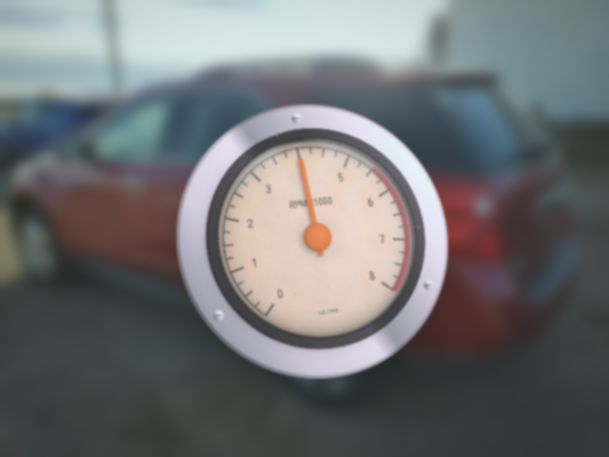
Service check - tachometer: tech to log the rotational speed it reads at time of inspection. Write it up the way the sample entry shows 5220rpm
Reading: 4000rpm
